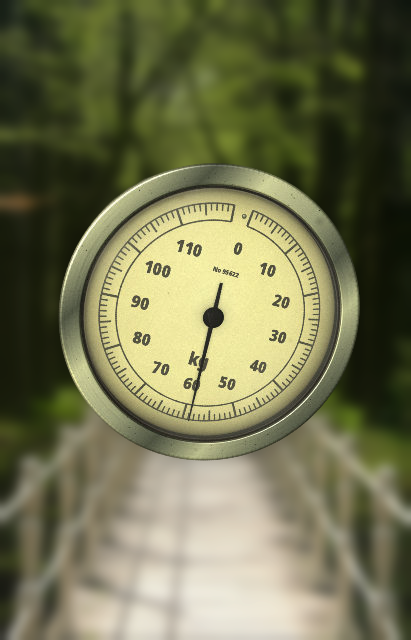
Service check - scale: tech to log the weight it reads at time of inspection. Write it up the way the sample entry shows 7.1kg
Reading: 59kg
